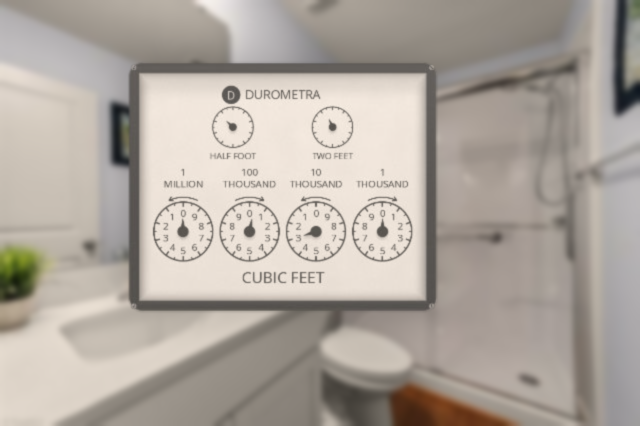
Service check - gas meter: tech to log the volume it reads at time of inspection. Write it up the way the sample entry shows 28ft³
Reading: 3000ft³
